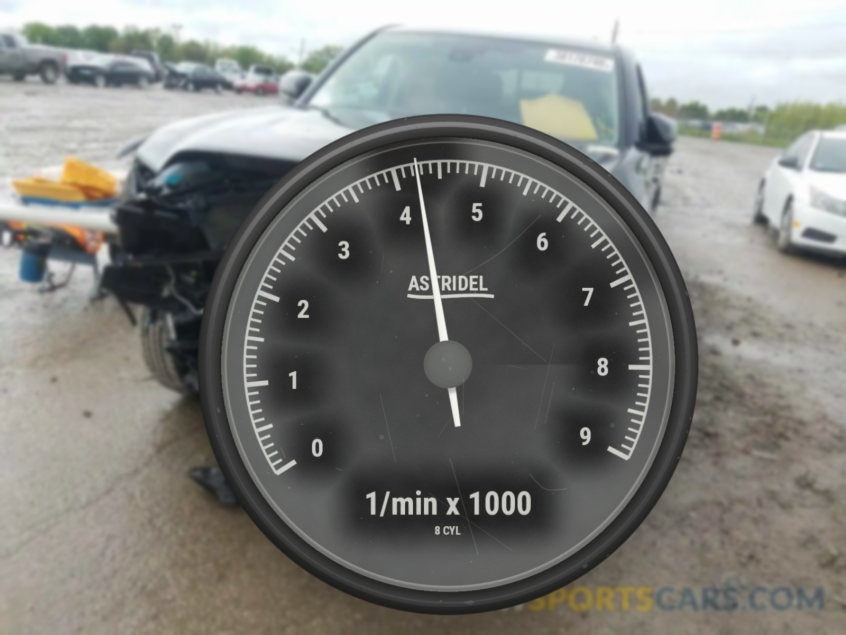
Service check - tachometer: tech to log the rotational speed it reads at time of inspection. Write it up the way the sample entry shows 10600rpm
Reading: 4250rpm
